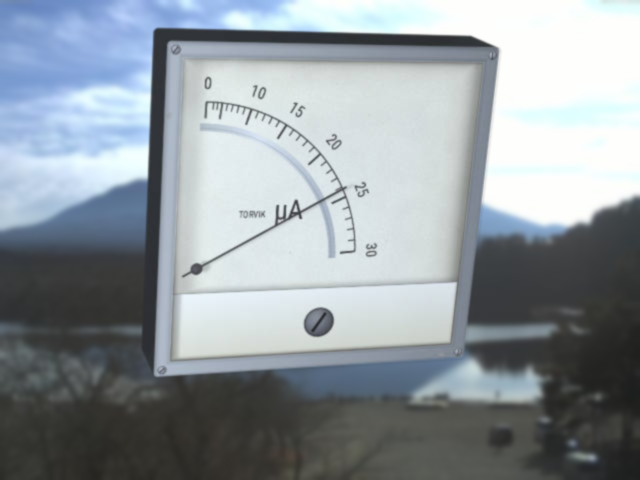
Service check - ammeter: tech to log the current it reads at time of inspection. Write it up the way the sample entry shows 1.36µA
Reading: 24µA
